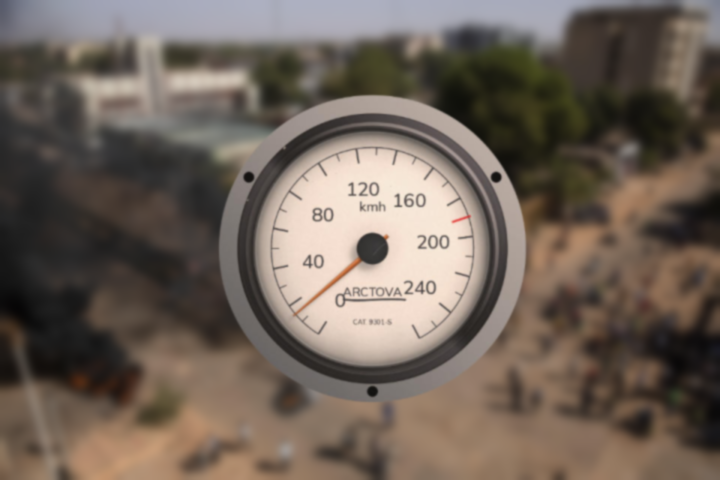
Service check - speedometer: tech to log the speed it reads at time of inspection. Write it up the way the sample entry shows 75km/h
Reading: 15km/h
